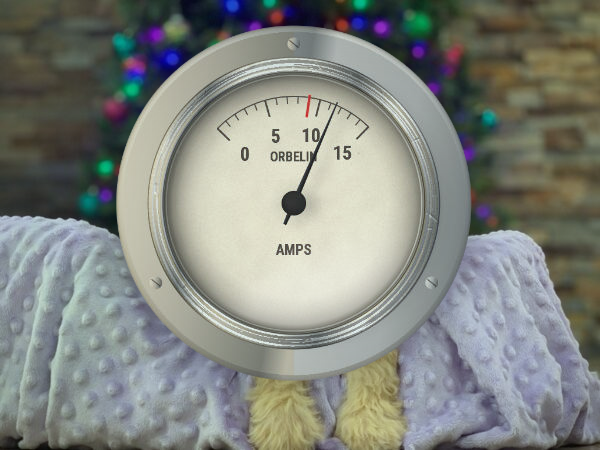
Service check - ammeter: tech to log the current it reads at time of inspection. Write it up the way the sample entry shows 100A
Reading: 11.5A
